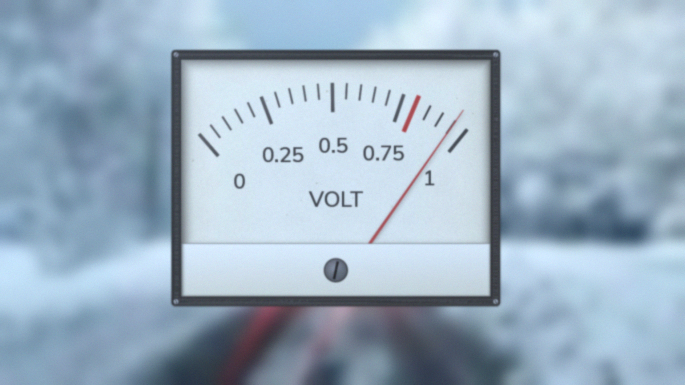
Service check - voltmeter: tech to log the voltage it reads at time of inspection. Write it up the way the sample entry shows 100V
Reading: 0.95V
